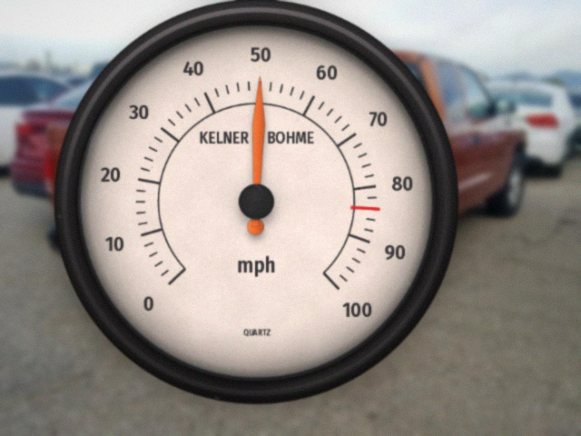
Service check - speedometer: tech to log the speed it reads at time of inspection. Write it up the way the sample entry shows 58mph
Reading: 50mph
